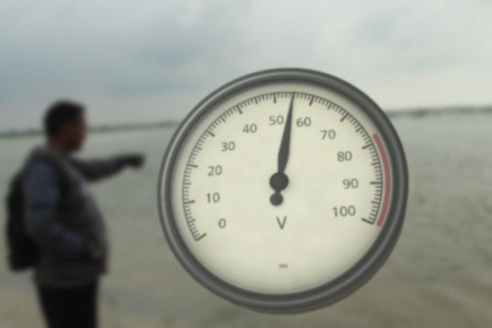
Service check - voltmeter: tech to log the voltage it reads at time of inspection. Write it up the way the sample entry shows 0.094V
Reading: 55V
